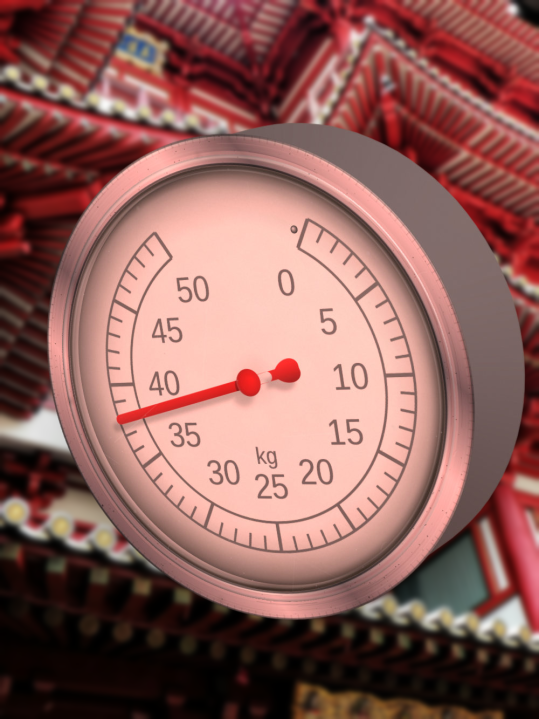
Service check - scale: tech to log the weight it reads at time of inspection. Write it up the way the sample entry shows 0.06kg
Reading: 38kg
